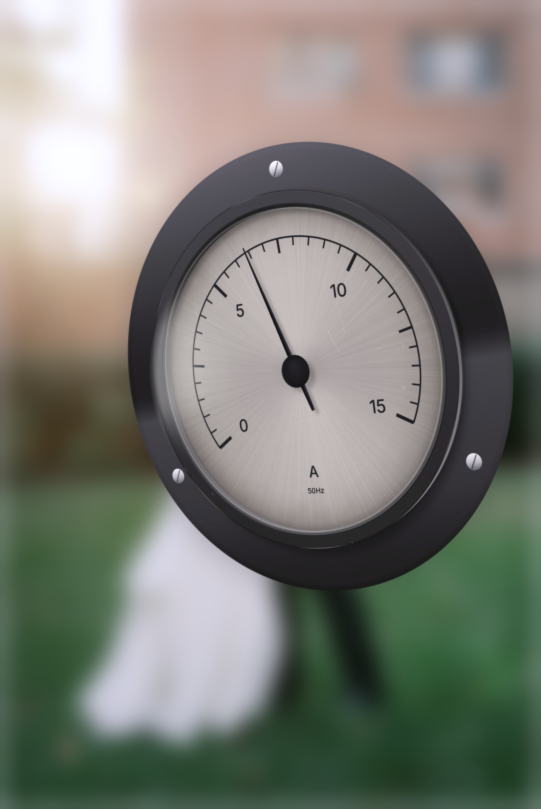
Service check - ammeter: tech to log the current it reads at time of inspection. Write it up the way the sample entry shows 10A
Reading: 6.5A
